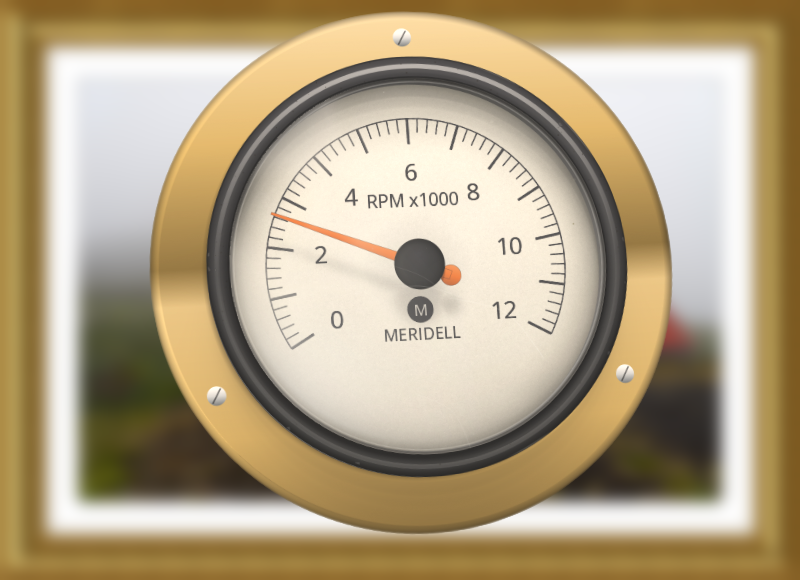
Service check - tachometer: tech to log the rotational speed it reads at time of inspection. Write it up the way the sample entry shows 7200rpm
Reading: 2600rpm
